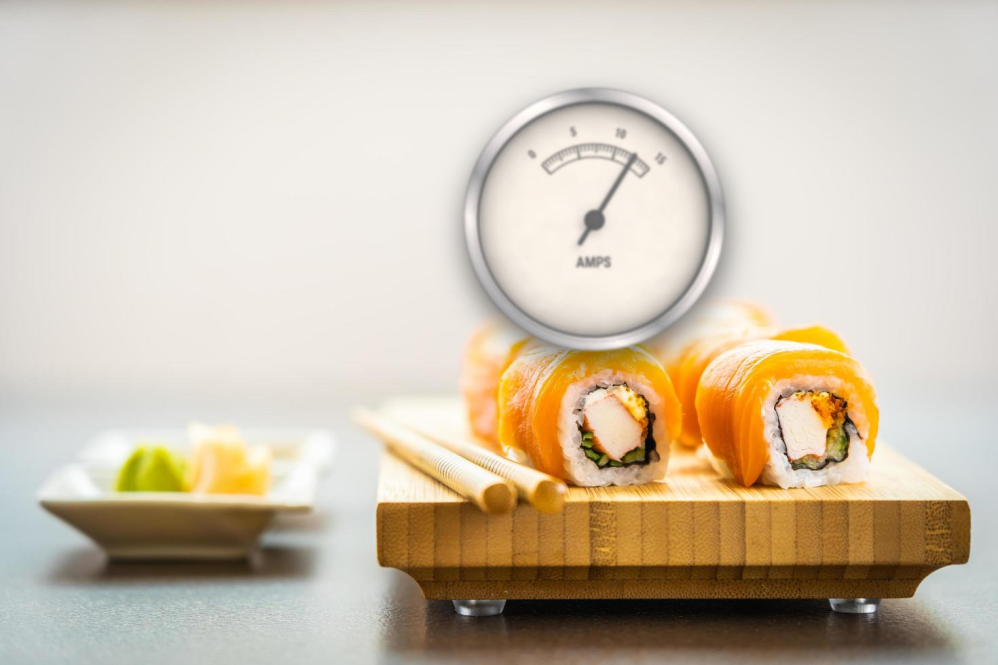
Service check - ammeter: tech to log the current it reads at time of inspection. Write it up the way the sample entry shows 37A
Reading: 12.5A
